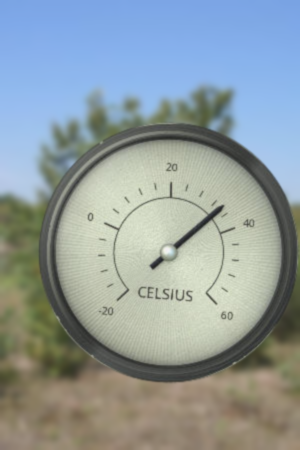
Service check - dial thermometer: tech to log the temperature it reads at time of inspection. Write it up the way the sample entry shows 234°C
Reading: 34°C
